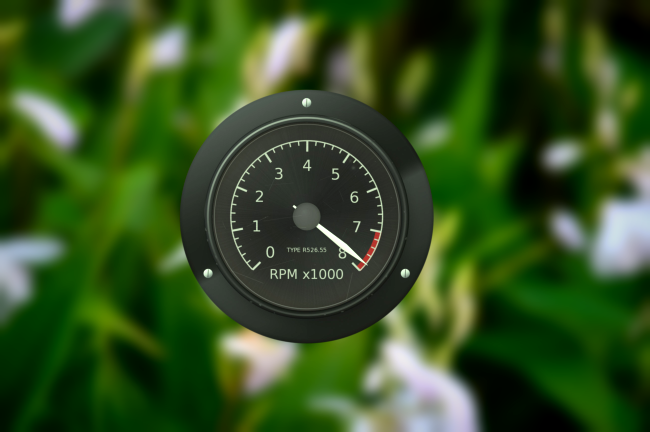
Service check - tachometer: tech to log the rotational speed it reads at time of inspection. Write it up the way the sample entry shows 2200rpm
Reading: 7800rpm
